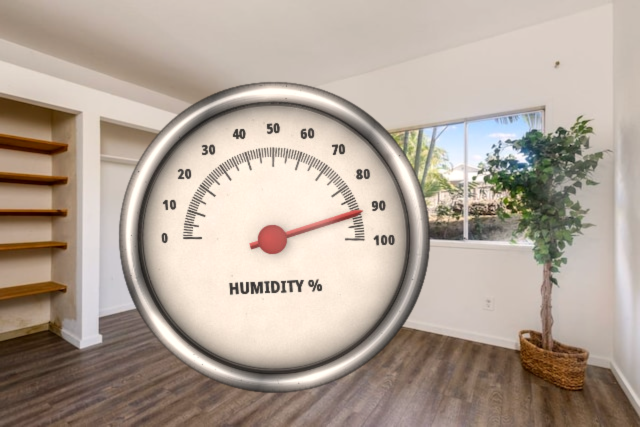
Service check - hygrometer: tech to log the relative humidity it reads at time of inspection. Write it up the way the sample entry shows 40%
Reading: 90%
